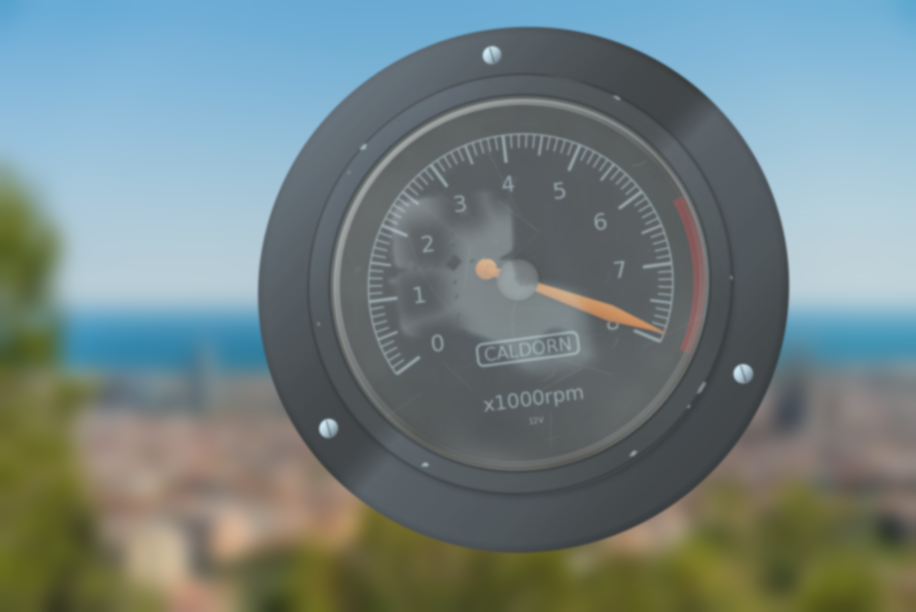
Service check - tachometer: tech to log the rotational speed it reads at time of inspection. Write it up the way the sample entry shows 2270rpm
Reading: 7900rpm
